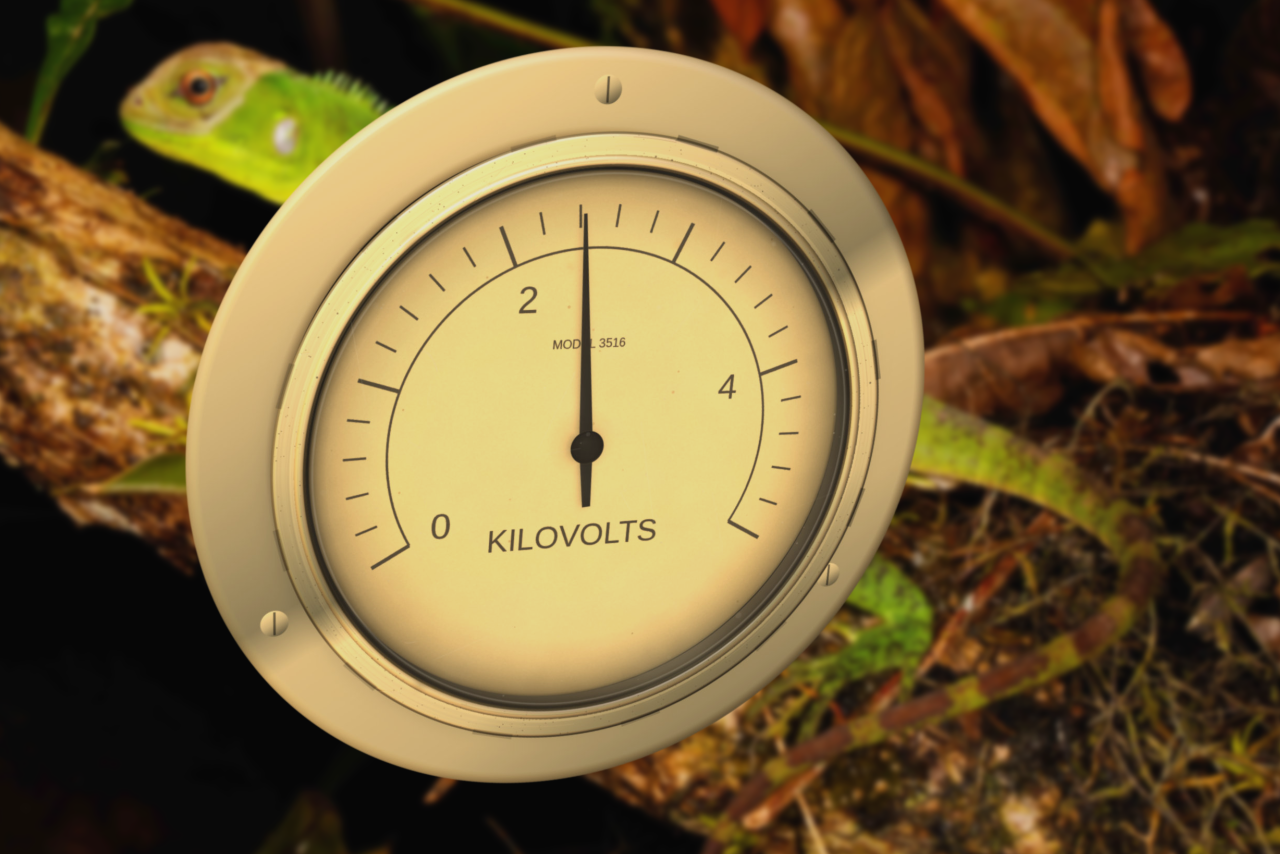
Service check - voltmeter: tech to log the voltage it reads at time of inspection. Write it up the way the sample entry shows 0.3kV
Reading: 2.4kV
